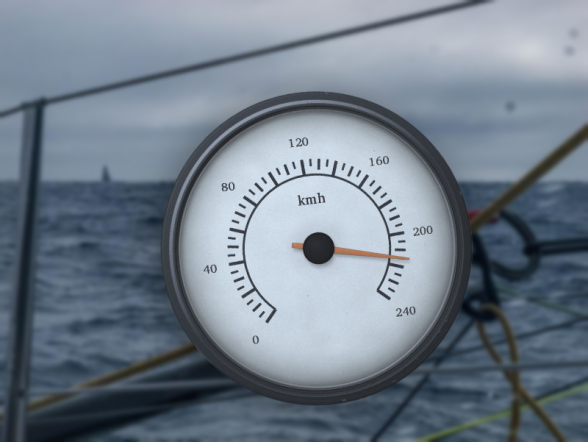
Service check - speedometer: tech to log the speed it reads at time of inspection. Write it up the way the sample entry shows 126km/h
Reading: 215km/h
